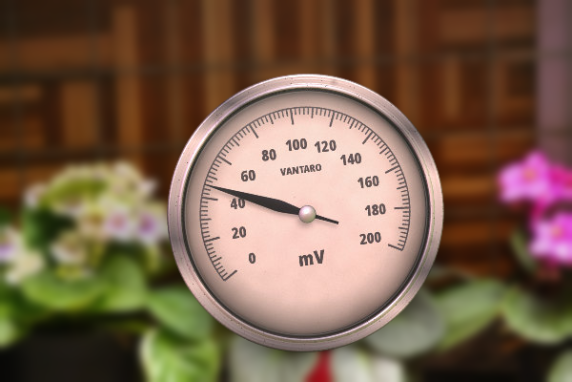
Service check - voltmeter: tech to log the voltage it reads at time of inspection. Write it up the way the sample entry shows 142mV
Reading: 46mV
